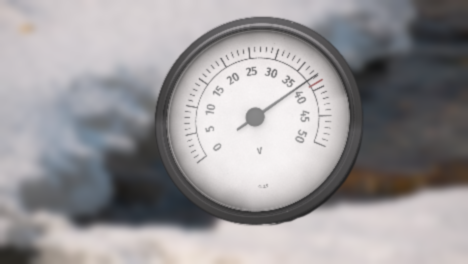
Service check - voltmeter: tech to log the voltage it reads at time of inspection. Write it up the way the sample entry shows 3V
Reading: 38V
